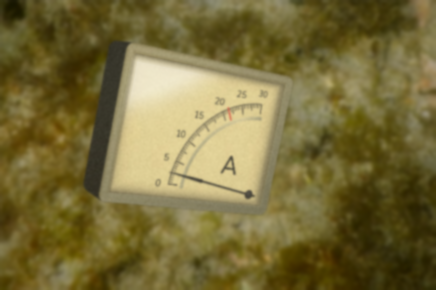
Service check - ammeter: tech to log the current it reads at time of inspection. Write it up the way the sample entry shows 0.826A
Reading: 2.5A
